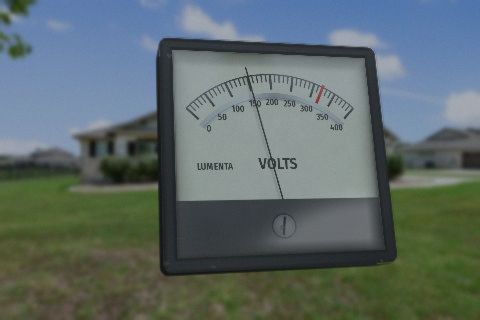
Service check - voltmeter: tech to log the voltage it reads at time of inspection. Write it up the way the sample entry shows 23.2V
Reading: 150V
